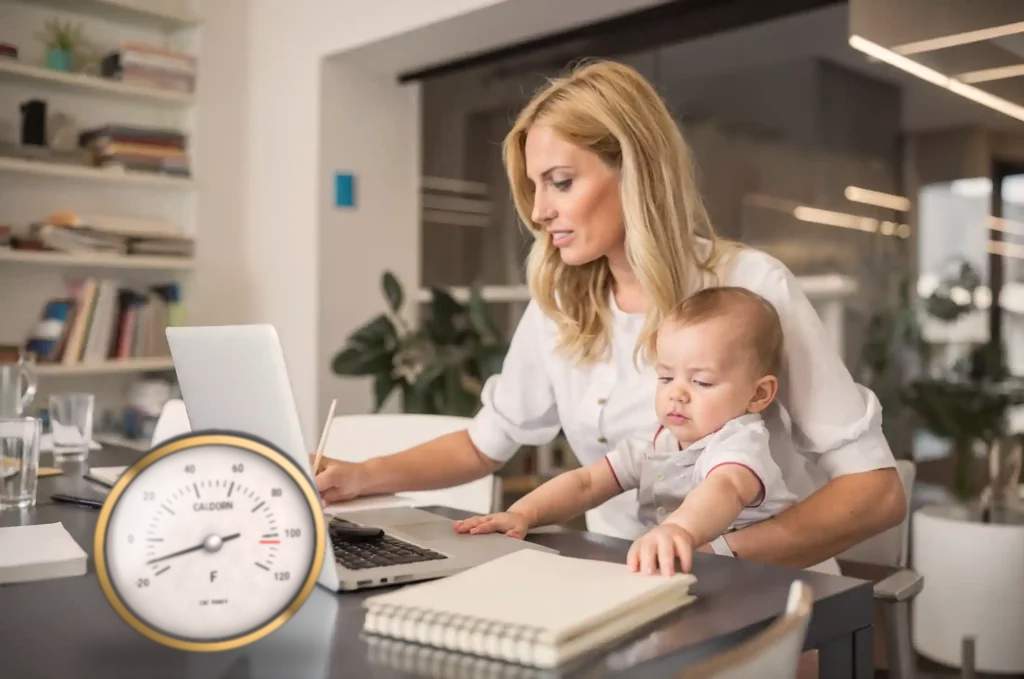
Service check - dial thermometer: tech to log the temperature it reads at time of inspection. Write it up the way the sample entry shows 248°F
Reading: -12°F
